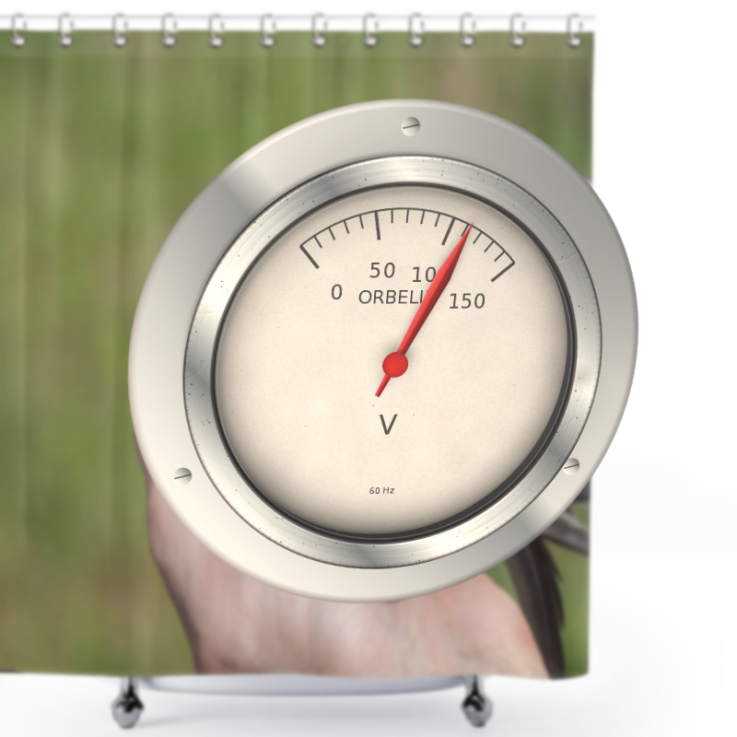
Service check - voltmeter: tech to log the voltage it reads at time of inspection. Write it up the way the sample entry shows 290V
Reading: 110V
